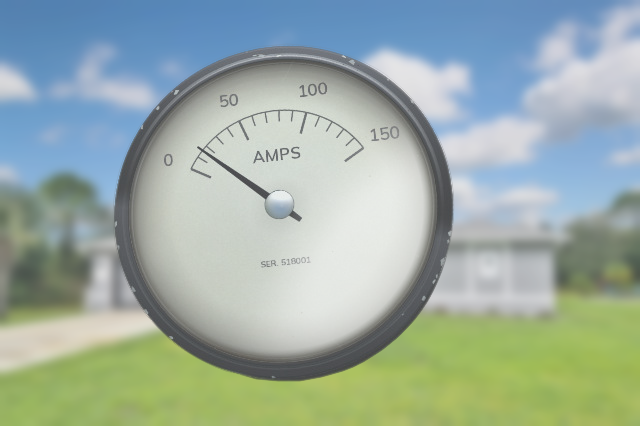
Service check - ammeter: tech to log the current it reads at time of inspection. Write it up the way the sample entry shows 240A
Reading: 15A
